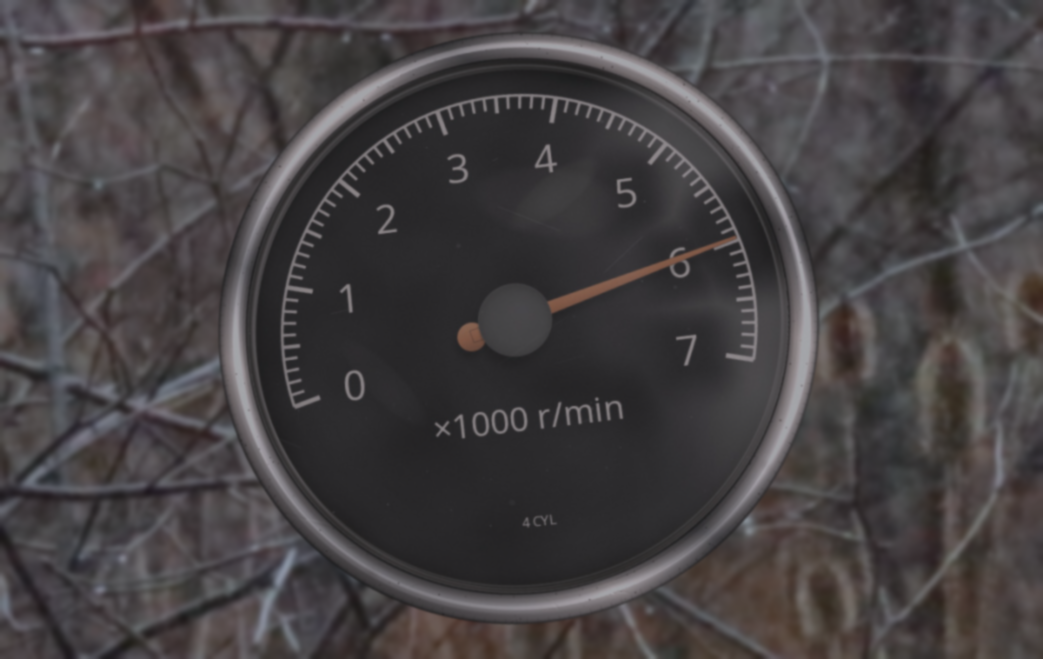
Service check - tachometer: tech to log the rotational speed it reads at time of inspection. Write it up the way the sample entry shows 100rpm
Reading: 6000rpm
